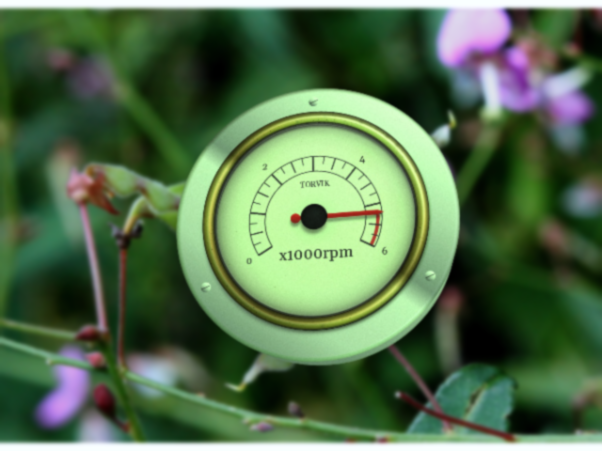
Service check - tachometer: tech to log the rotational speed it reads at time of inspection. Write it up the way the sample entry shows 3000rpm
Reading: 5250rpm
